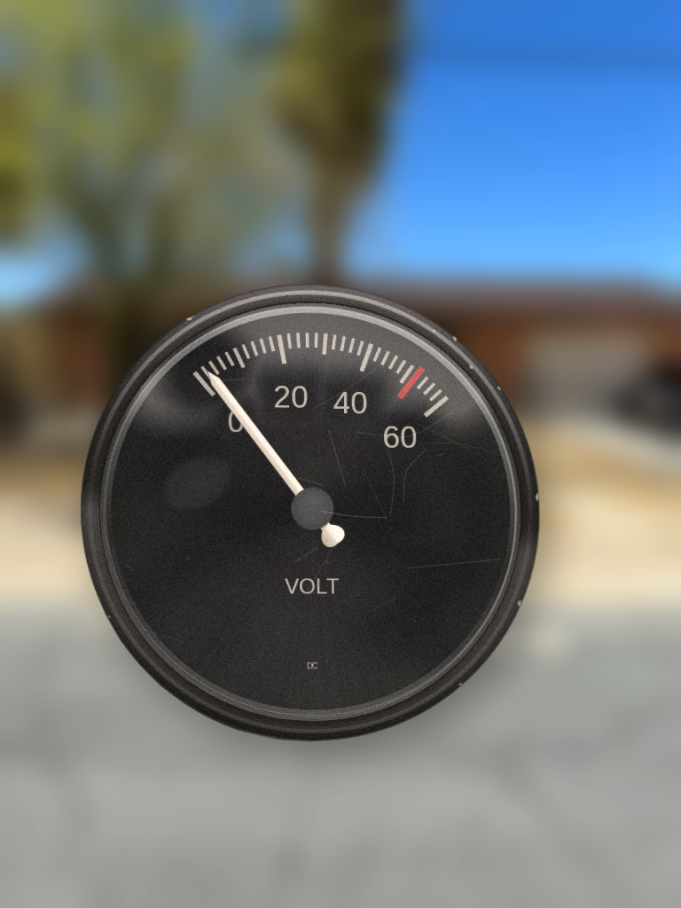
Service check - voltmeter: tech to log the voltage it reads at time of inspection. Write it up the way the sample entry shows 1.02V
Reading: 2V
